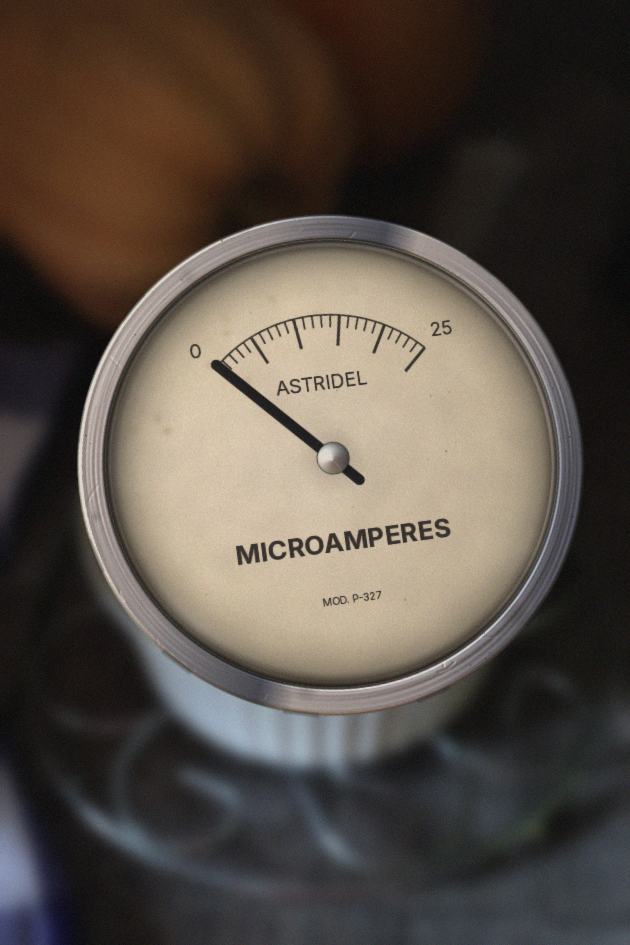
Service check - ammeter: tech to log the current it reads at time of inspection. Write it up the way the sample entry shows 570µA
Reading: 0µA
